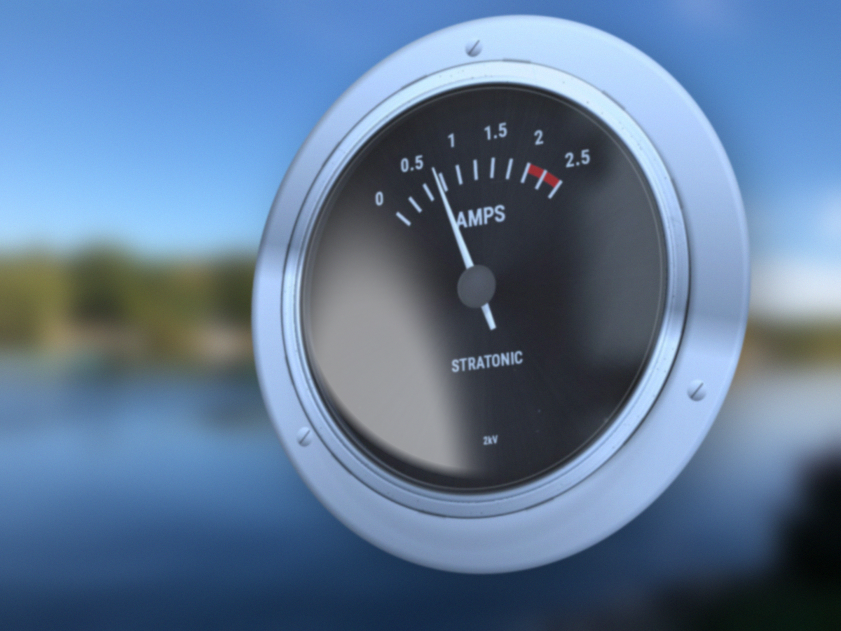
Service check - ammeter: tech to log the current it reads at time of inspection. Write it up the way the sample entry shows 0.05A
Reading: 0.75A
